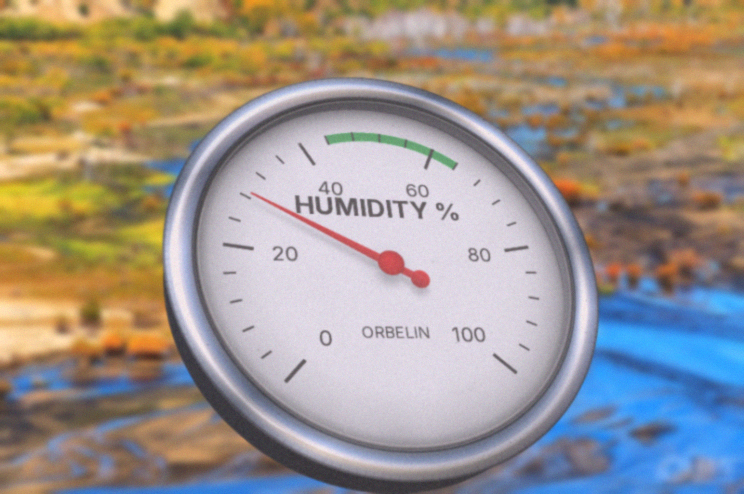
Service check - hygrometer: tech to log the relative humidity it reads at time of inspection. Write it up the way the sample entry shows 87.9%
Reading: 28%
